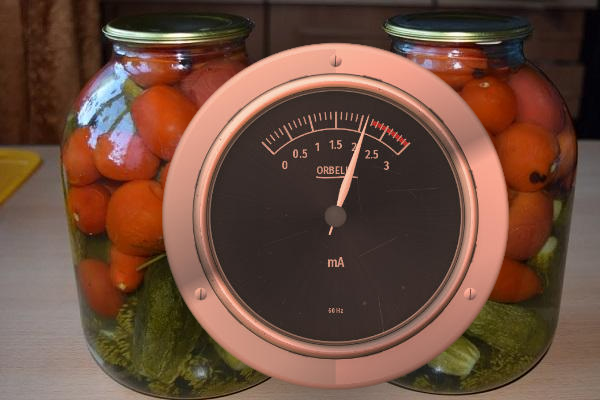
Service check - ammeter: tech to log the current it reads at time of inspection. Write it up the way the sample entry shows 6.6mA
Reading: 2.1mA
